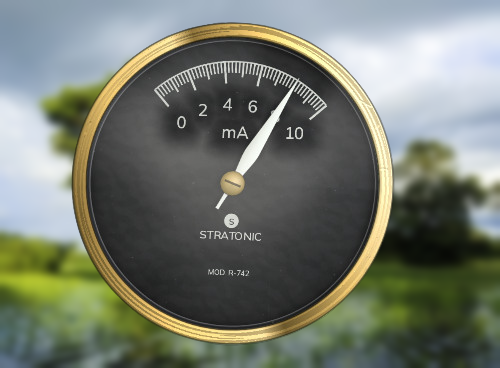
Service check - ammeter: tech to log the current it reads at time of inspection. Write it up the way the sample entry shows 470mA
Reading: 8mA
